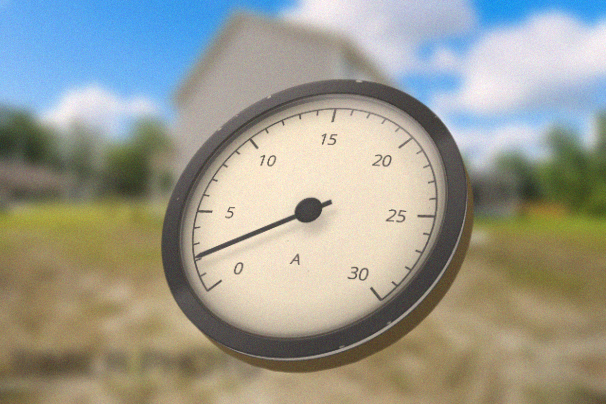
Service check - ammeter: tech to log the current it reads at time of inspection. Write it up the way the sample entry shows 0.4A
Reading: 2A
